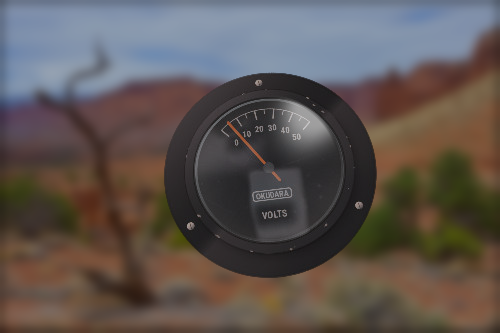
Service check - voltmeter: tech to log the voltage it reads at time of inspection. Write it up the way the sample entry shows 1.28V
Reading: 5V
